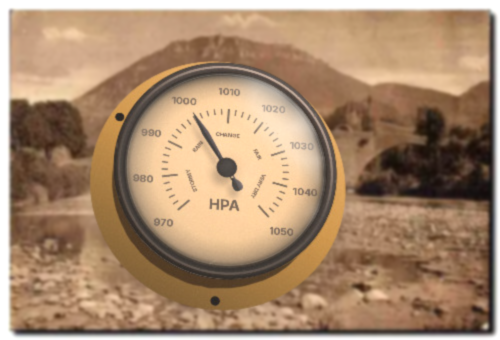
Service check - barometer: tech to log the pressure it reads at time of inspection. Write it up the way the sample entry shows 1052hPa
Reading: 1000hPa
